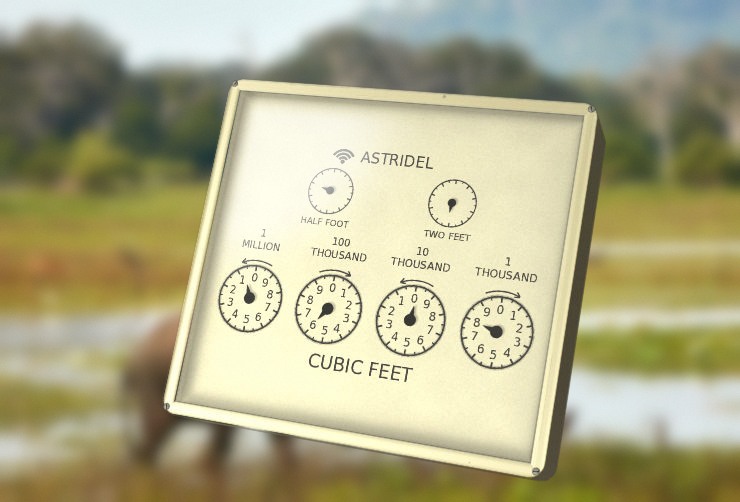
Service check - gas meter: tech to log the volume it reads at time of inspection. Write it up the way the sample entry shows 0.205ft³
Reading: 59800ft³
